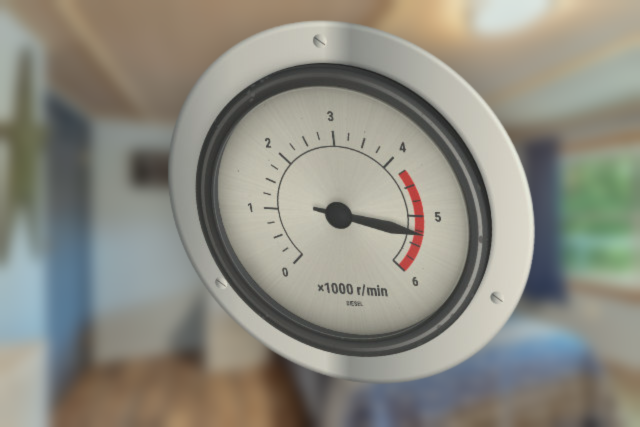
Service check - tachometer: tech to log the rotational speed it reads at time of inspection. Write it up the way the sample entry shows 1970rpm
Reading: 5250rpm
